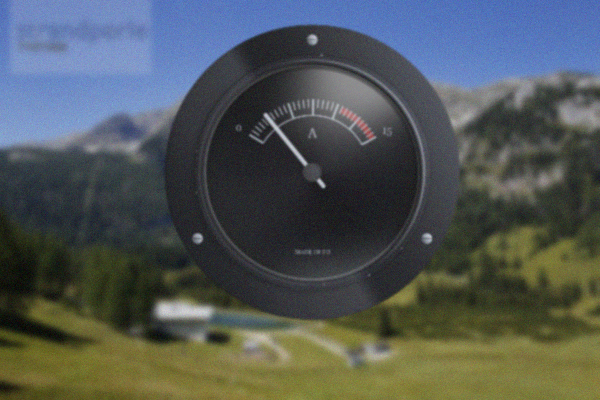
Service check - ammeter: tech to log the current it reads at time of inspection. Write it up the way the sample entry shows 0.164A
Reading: 2.5A
